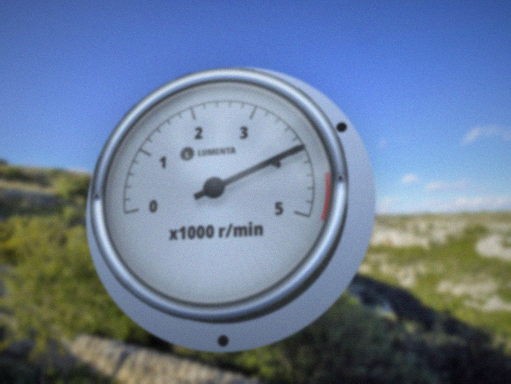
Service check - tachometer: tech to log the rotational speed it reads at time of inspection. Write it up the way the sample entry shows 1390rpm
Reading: 4000rpm
